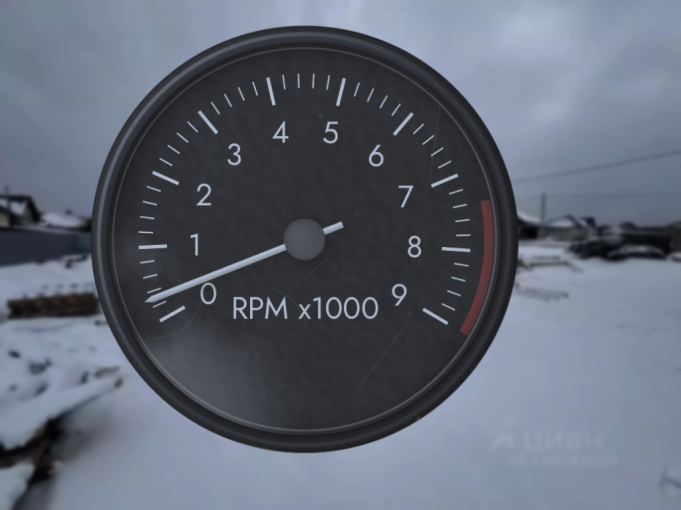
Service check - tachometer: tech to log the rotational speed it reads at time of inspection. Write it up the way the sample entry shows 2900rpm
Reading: 300rpm
